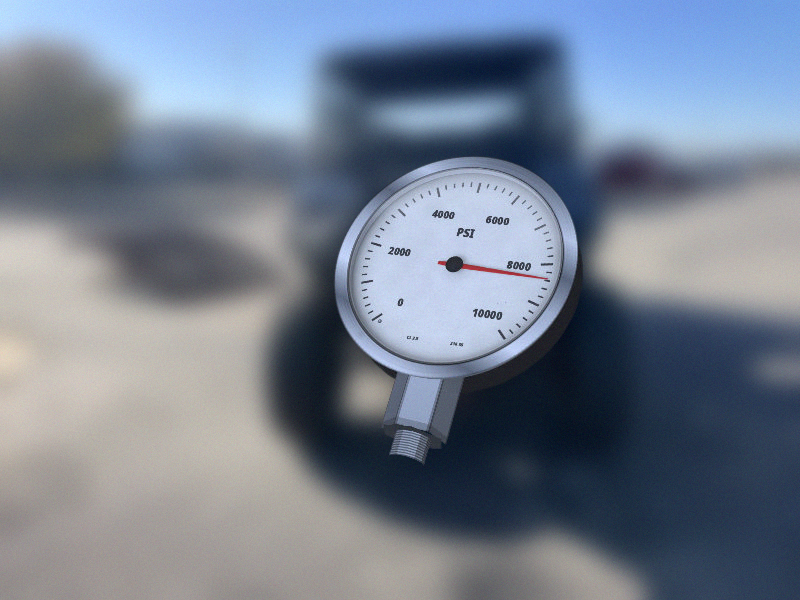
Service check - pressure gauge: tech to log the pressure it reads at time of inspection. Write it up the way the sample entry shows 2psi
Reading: 8400psi
